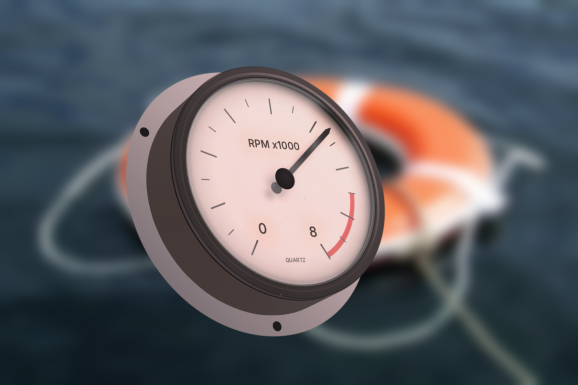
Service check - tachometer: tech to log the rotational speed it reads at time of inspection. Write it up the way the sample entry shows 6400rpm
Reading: 5250rpm
